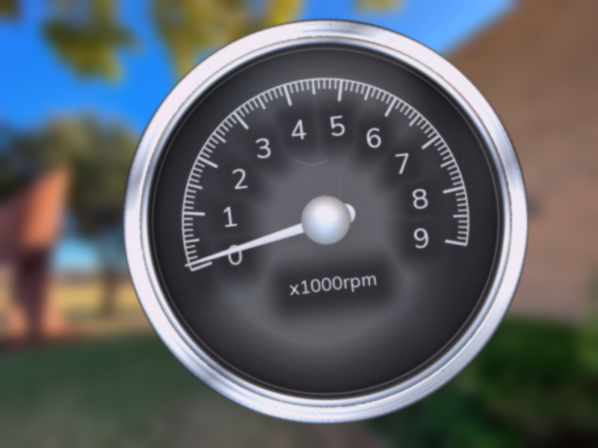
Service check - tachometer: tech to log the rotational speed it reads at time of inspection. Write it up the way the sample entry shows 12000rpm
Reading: 100rpm
